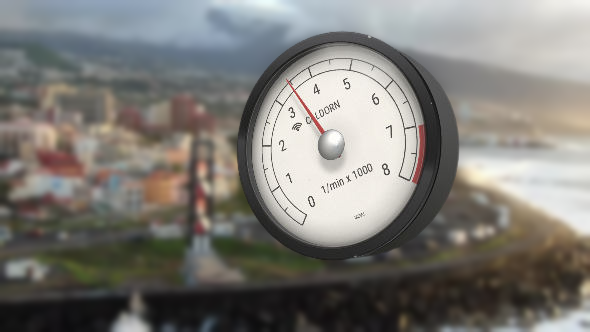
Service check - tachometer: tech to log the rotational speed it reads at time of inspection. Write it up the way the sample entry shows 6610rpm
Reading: 3500rpm
